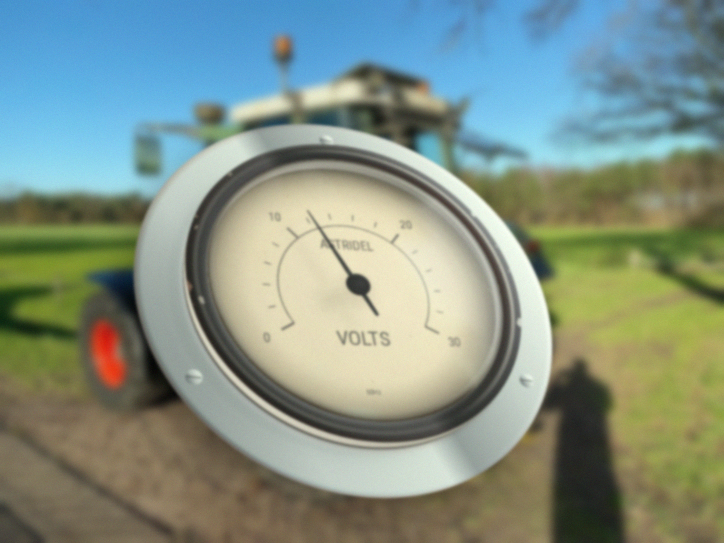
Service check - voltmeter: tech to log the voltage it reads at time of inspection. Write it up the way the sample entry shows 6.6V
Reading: 12V
